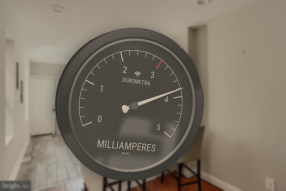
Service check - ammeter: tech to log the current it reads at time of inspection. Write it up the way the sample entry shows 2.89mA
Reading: 3.8mA
